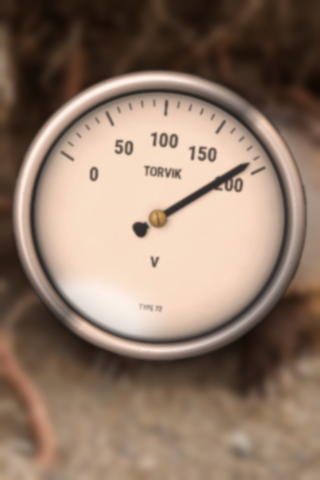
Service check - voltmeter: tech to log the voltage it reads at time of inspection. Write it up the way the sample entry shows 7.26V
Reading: 190V
